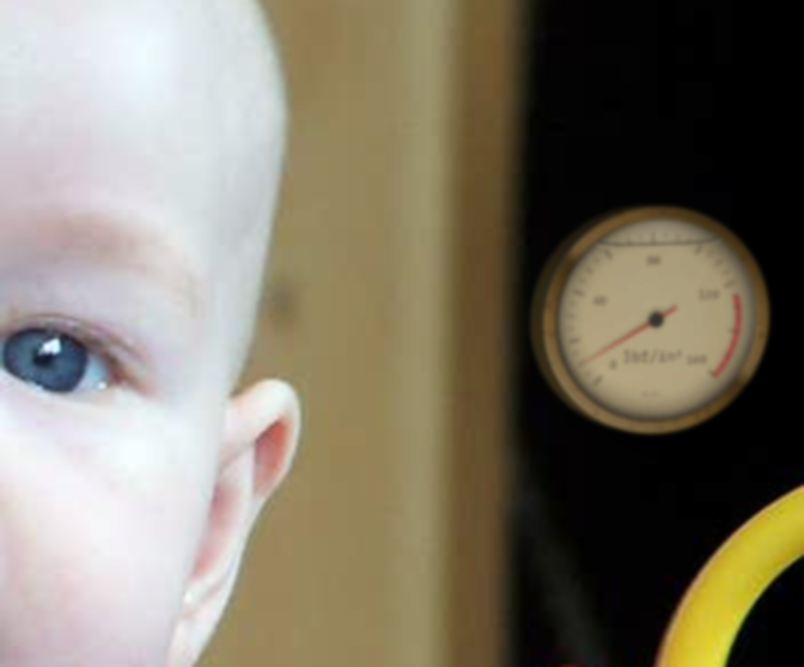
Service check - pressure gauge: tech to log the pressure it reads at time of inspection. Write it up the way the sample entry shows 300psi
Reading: 10psi
